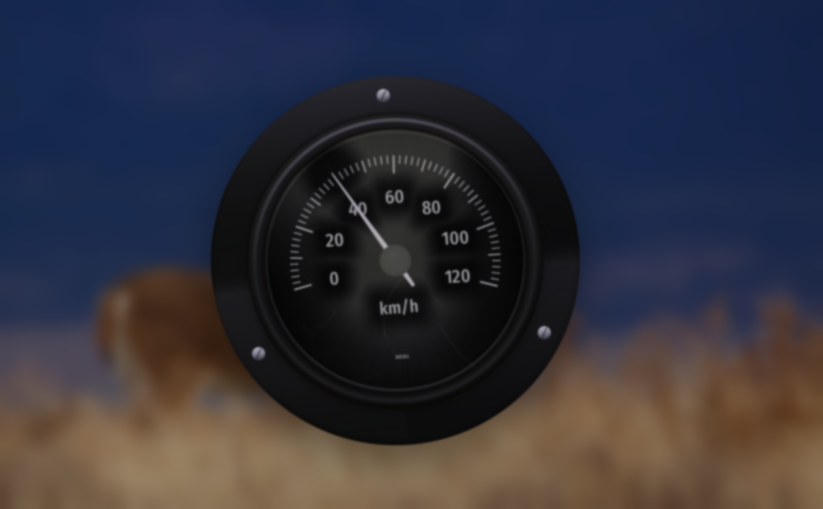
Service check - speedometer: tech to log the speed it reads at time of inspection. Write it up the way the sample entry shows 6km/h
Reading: 40km/h
